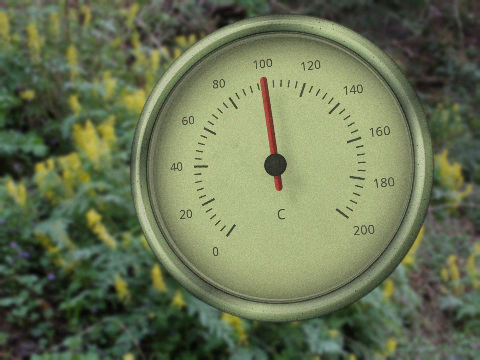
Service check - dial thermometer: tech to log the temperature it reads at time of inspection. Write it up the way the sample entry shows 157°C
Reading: 100°C
